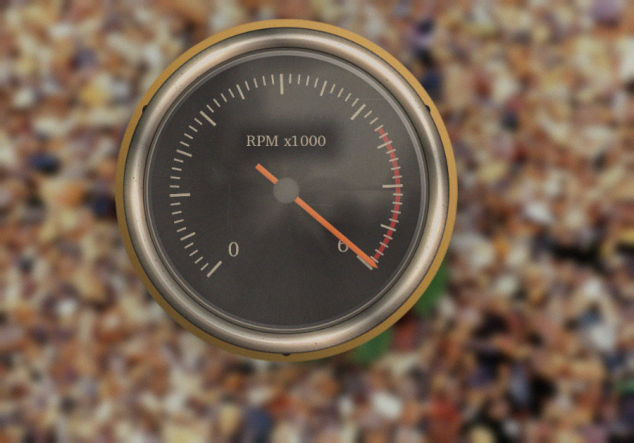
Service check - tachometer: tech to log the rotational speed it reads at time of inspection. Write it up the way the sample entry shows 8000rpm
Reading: 5950rpm
